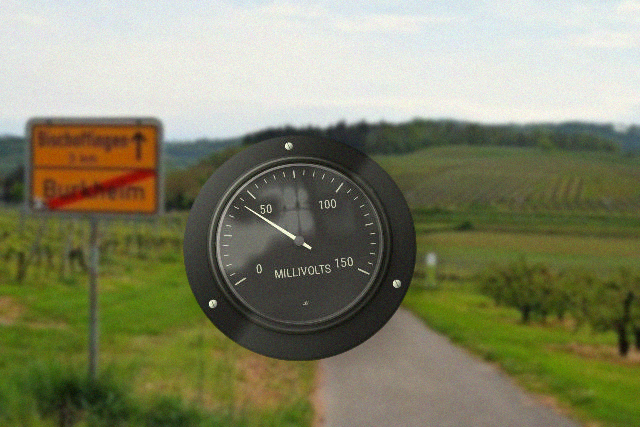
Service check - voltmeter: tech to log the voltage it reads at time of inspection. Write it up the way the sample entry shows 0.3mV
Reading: 42.5mV
